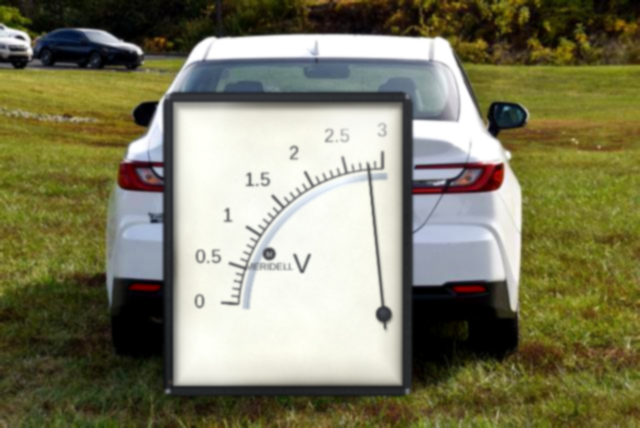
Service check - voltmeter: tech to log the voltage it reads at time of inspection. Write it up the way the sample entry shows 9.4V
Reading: 2.8V
